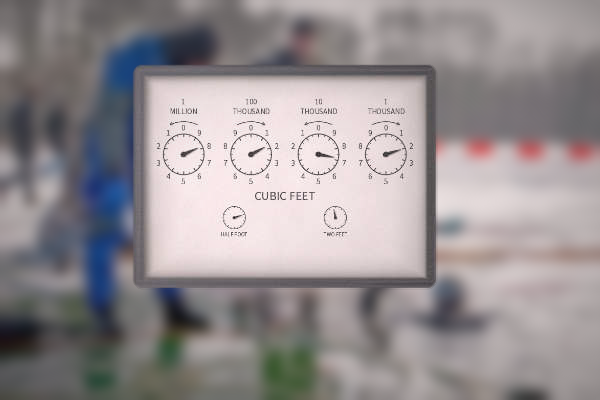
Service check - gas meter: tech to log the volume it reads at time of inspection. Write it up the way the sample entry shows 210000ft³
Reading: 817200ft³
